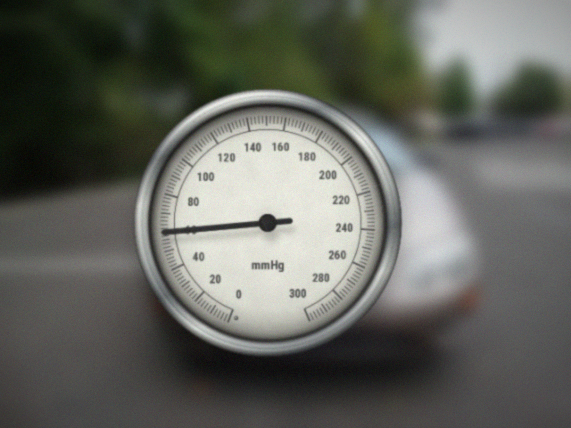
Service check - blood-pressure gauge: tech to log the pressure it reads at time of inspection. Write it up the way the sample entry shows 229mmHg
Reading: 60mmHg
